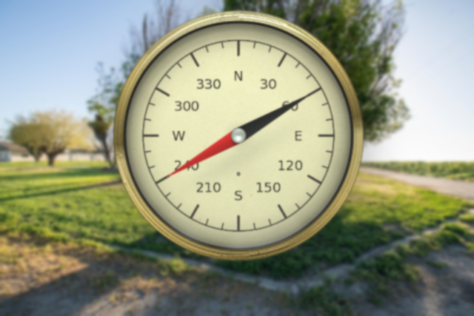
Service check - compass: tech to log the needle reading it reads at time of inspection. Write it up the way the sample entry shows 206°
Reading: 240°
